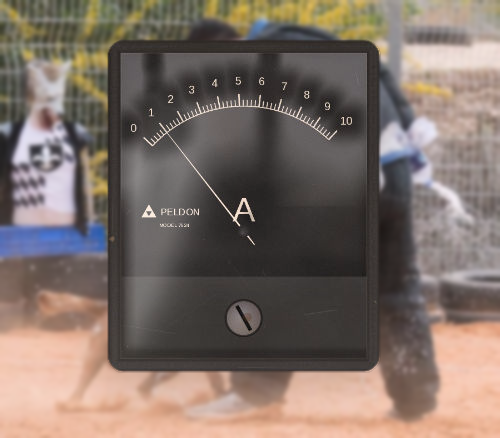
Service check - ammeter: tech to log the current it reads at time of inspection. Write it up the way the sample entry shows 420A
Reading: 1A
